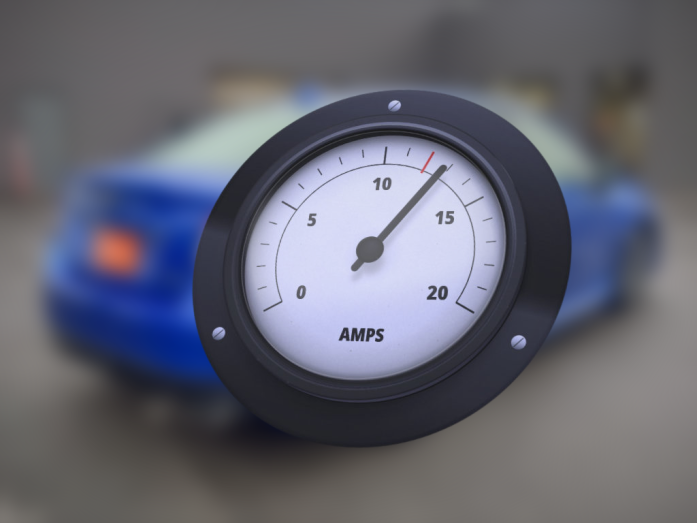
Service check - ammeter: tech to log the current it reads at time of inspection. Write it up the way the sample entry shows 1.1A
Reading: 13A
